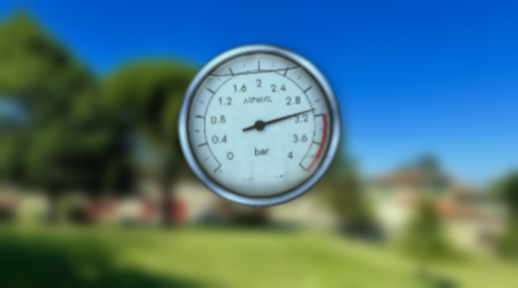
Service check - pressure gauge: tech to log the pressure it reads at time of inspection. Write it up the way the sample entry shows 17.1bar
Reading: 3.1bar
